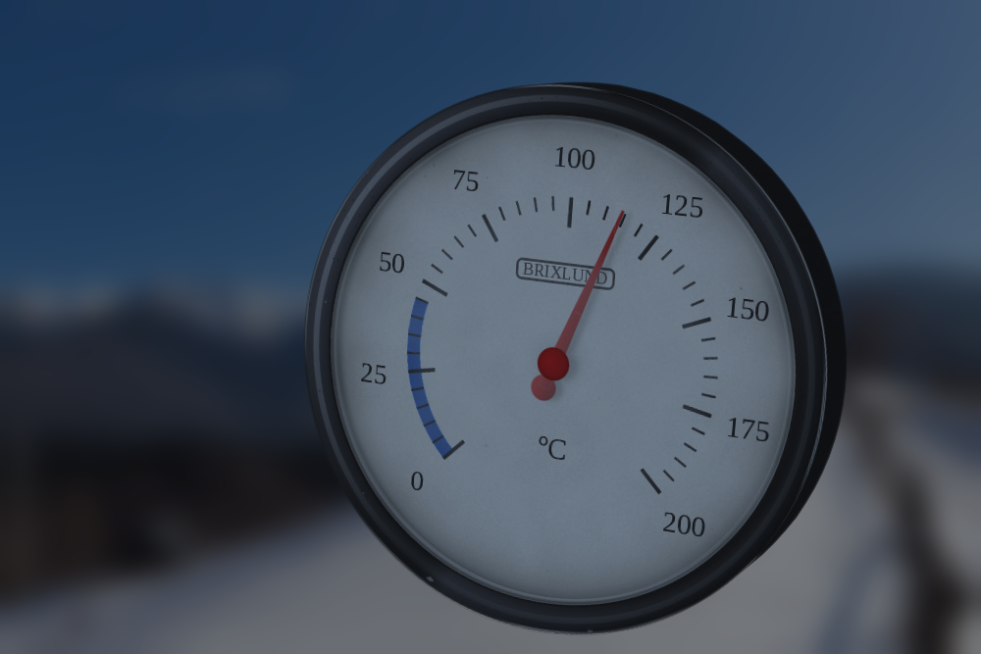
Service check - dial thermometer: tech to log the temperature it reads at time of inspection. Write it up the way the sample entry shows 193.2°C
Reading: 115°C
